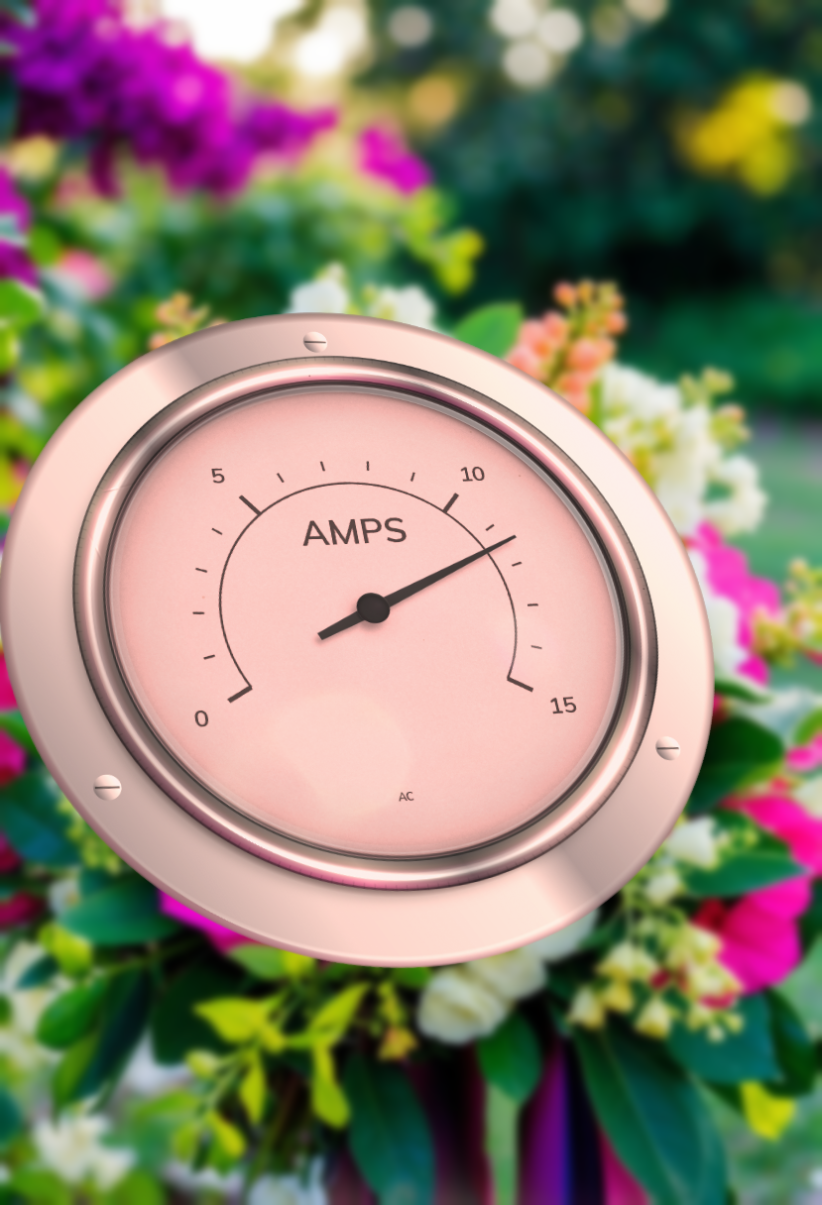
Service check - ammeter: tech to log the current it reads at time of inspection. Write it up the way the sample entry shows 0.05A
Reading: 11.5A
